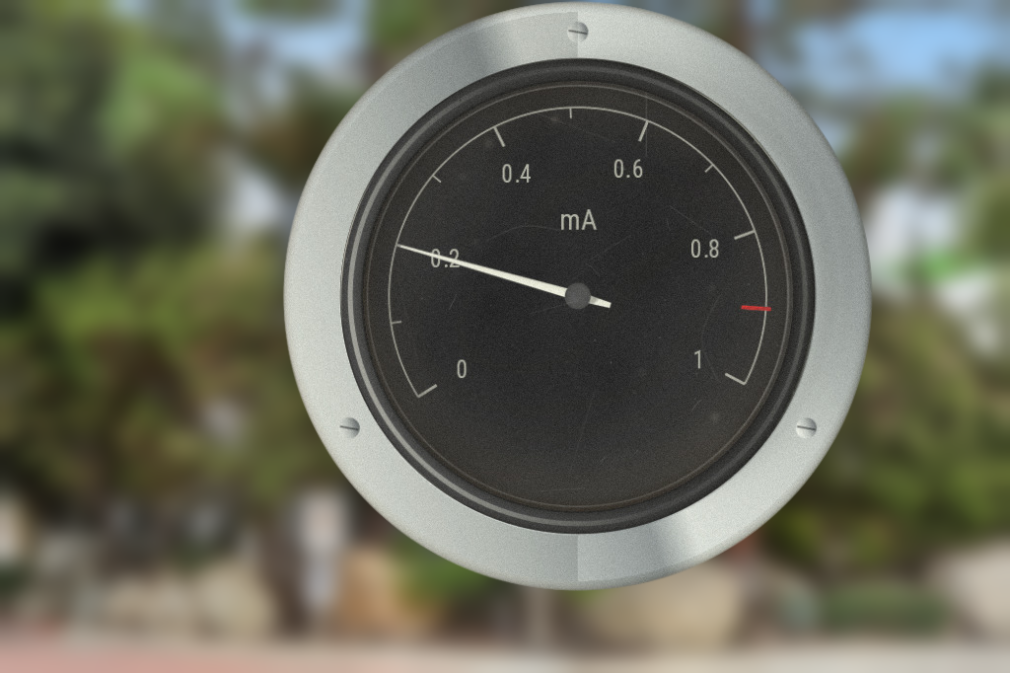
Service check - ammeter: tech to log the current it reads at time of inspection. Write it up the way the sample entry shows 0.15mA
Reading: 0.2mA
